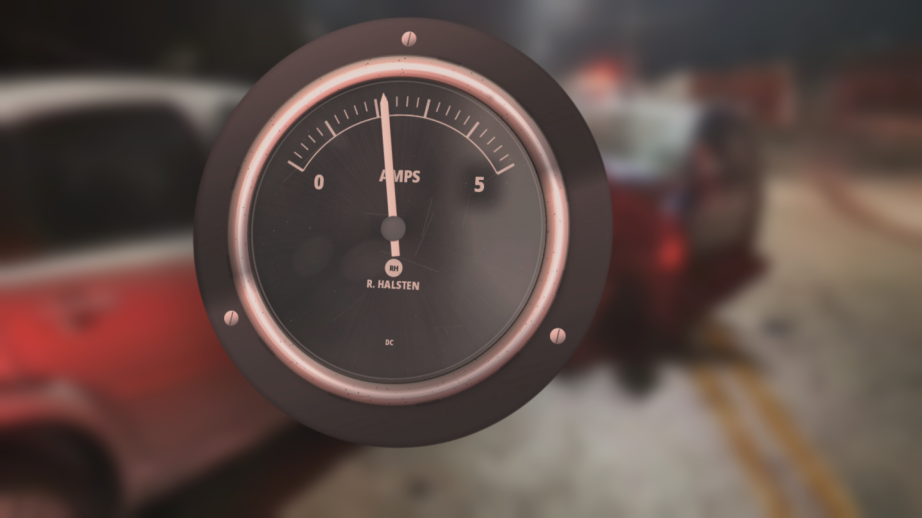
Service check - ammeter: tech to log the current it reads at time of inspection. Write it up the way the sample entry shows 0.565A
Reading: 2.2A
